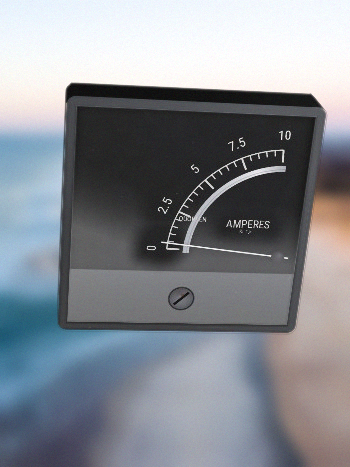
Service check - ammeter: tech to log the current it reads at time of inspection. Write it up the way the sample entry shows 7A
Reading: 0.5A
